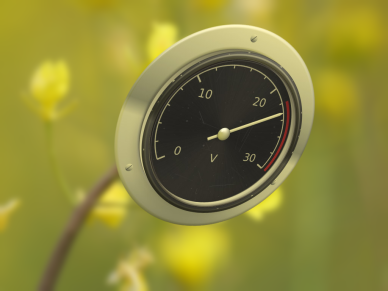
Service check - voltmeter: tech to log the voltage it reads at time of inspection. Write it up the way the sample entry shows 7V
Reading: 23V
